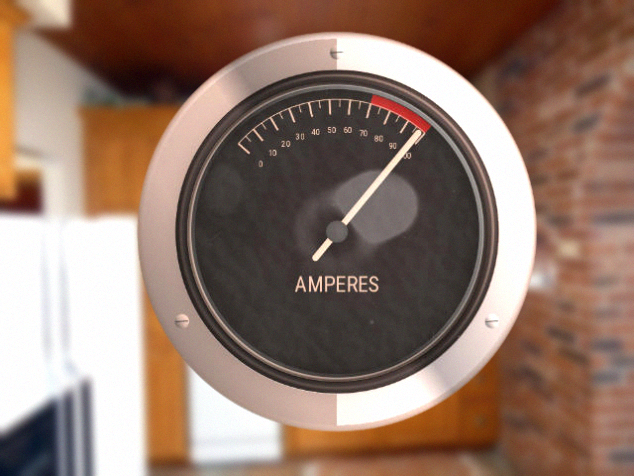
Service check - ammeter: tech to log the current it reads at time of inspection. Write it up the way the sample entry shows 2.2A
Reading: 97.5A
